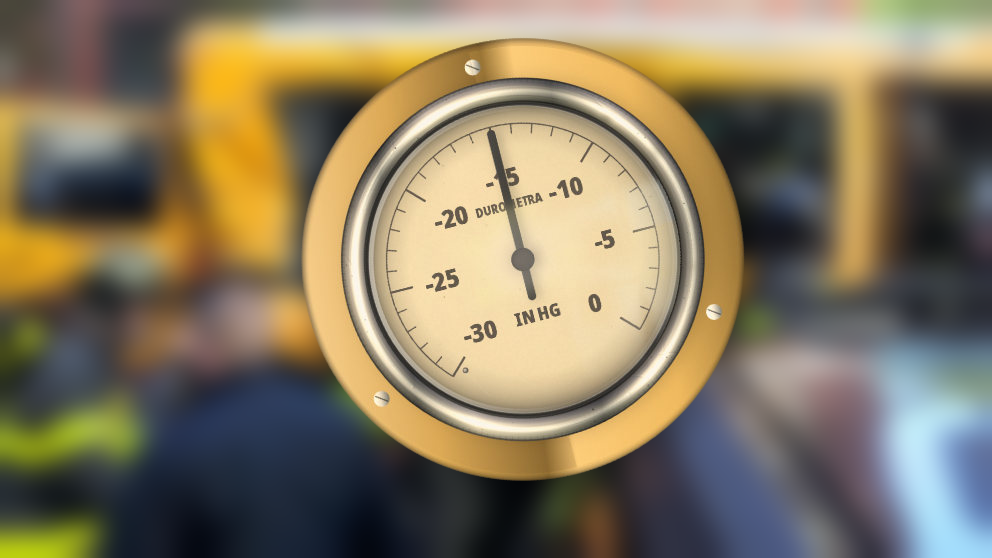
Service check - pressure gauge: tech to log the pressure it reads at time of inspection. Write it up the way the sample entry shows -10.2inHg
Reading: -15inHg
